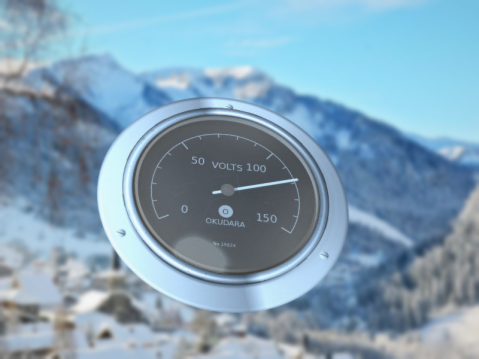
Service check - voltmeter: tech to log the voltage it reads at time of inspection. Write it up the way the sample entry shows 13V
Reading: 120V
